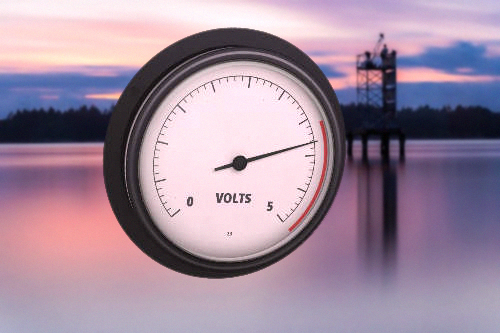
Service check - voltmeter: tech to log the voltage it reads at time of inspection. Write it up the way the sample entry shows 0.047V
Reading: 3.8V
